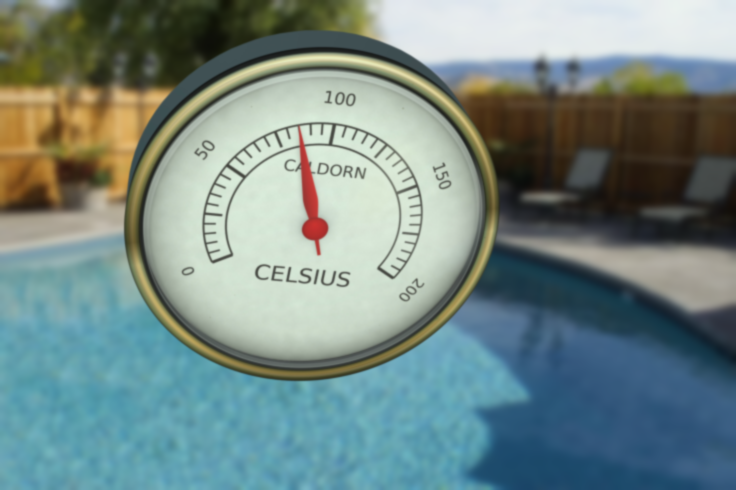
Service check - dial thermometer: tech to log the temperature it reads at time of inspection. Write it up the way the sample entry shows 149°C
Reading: 85°C
